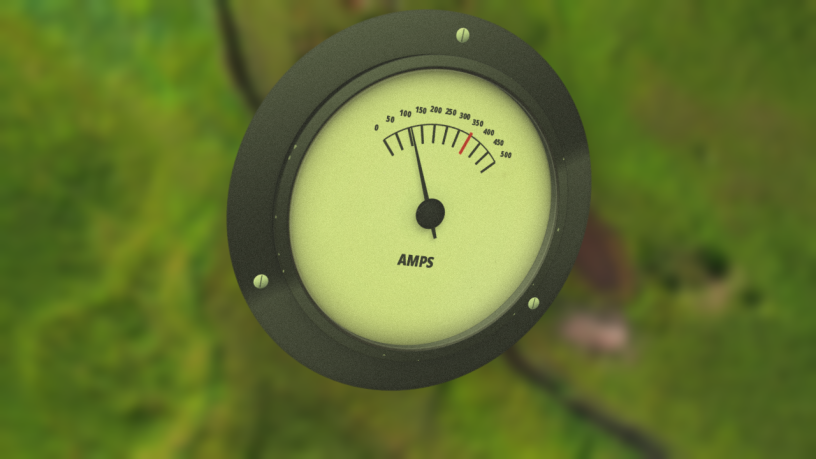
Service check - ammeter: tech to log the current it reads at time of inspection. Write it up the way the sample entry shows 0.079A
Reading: 100A
